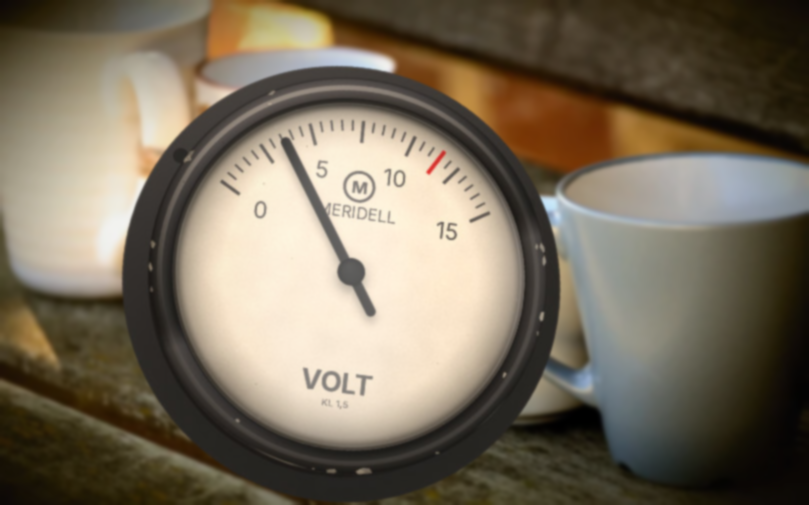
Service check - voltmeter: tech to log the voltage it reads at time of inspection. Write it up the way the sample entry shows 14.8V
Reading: 3.5V
